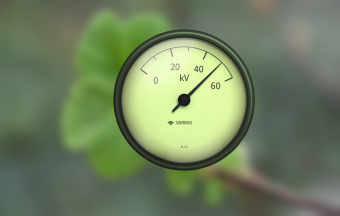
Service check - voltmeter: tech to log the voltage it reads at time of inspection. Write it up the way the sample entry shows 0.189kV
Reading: 50kV
